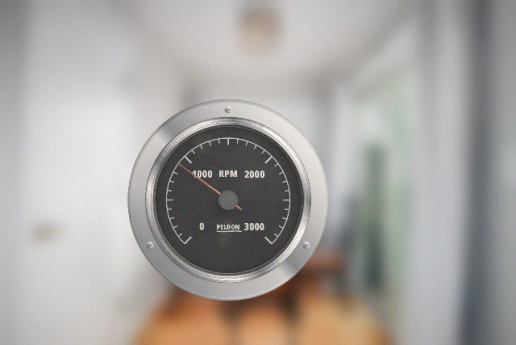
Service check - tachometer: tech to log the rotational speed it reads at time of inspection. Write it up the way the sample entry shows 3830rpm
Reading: 900rpm
